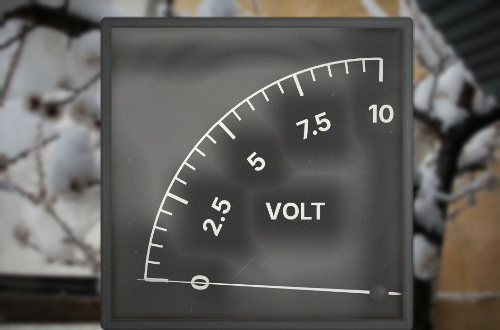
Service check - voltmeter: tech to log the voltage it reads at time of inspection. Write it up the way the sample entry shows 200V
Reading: 0V
